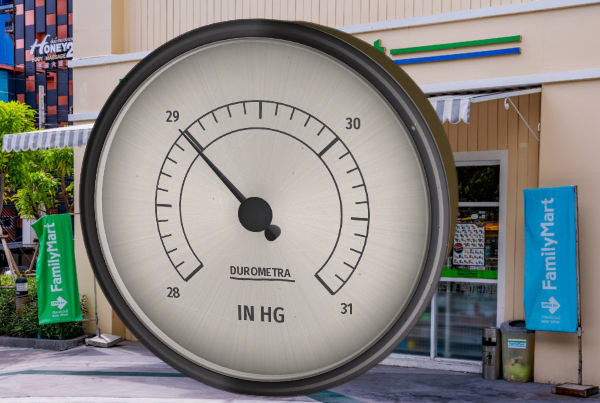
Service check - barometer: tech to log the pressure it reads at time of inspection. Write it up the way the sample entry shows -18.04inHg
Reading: 29inHg
